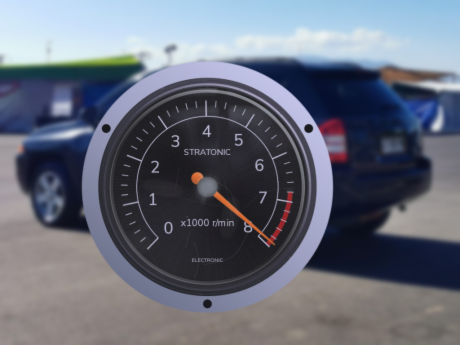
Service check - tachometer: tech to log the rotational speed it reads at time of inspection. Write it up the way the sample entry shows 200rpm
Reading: 7900rpm
